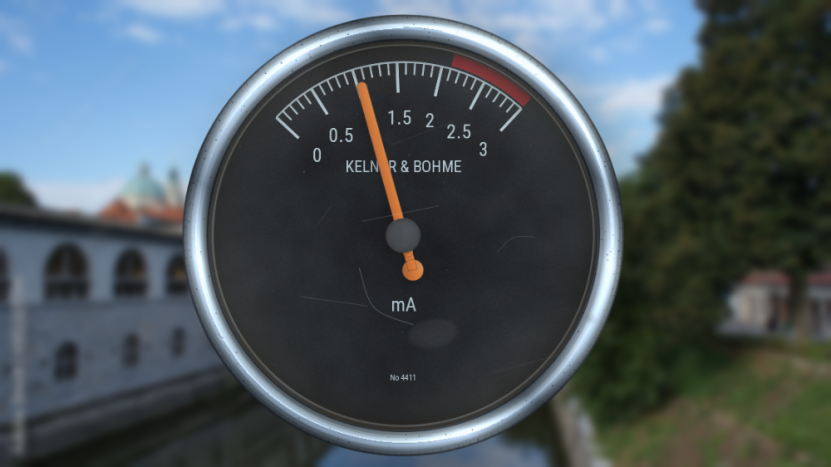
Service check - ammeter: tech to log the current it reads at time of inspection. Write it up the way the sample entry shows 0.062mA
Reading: 1.05mA
